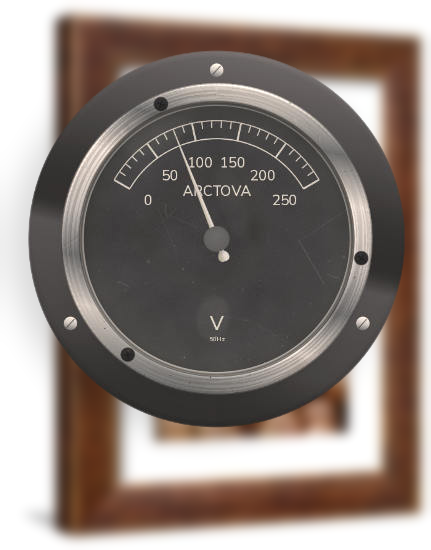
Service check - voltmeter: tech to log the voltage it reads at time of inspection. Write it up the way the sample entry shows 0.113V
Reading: 80V
